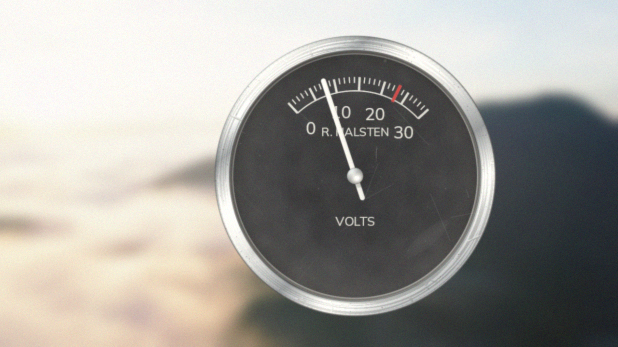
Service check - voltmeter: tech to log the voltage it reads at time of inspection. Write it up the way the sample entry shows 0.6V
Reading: 8V
